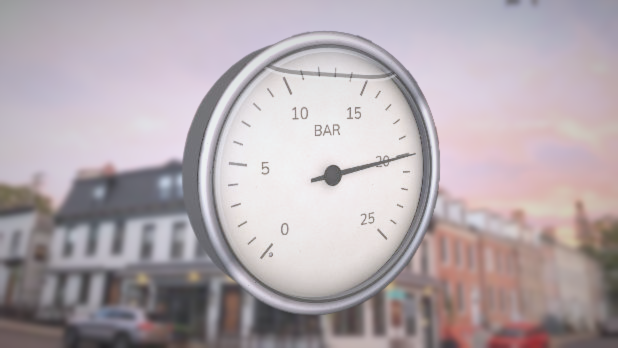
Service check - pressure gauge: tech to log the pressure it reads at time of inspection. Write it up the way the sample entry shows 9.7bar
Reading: 20bar
